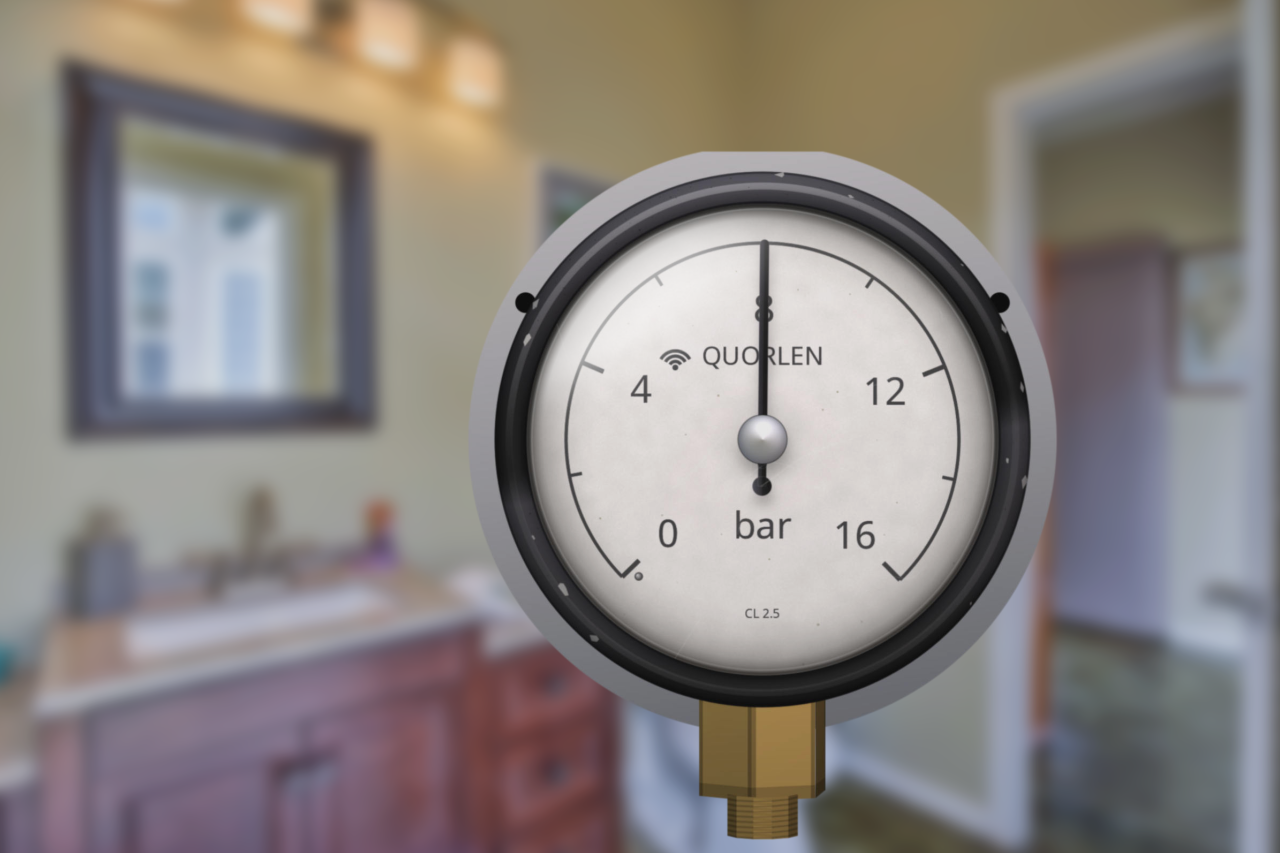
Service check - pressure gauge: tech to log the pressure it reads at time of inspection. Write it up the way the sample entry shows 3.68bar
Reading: 8bar
